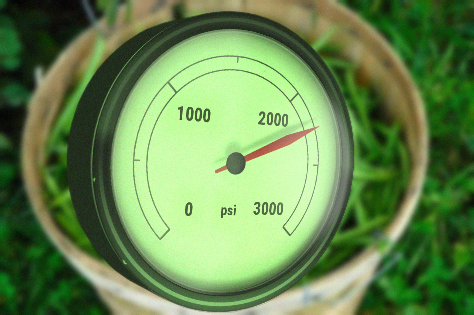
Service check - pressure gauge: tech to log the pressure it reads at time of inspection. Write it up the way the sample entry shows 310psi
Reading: 2250psi
